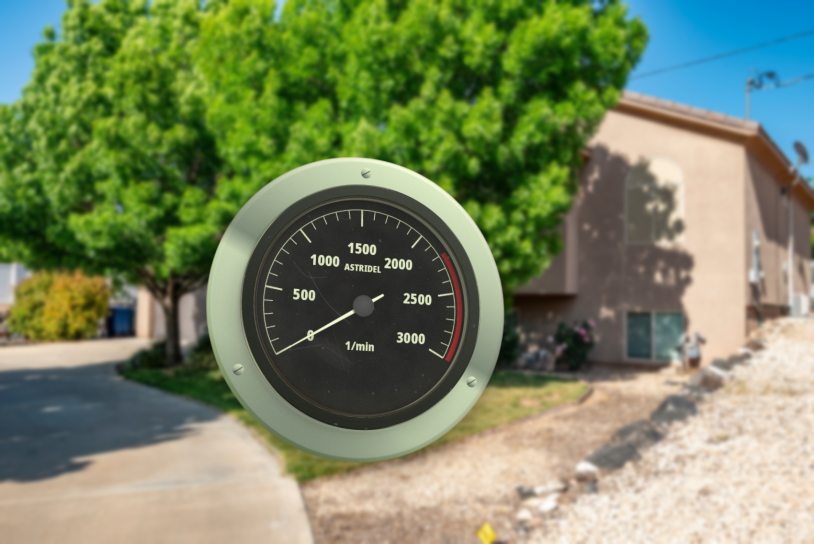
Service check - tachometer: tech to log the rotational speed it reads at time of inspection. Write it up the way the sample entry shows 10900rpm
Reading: 0rpm
